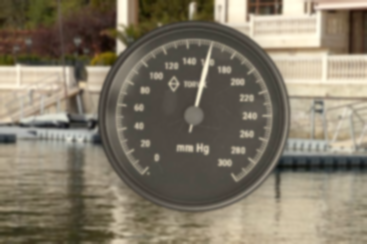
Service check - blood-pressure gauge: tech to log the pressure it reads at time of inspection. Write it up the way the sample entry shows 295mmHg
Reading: 160mmHg
